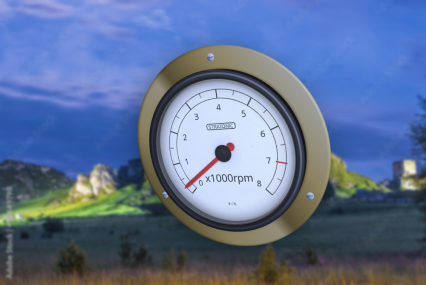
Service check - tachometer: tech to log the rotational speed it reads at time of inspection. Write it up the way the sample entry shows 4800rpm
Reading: 250rpm
